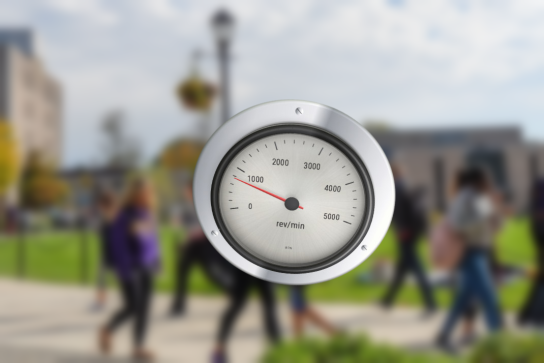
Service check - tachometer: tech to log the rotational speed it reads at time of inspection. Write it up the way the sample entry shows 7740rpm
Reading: 800rpm
